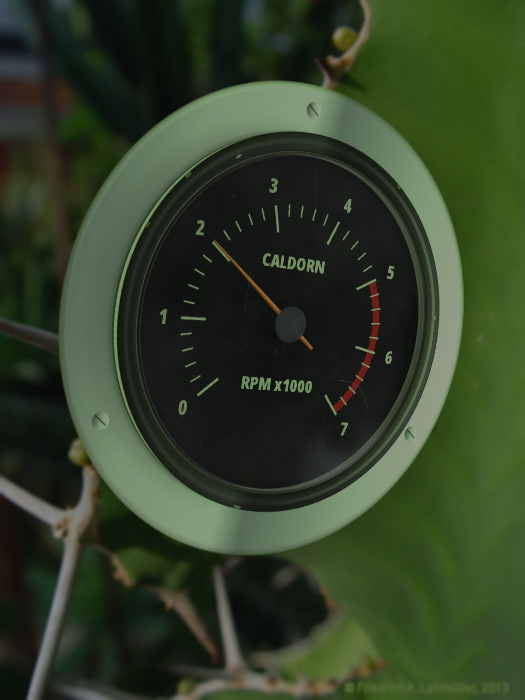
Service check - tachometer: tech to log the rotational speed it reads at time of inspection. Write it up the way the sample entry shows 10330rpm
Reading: 2000rpm
